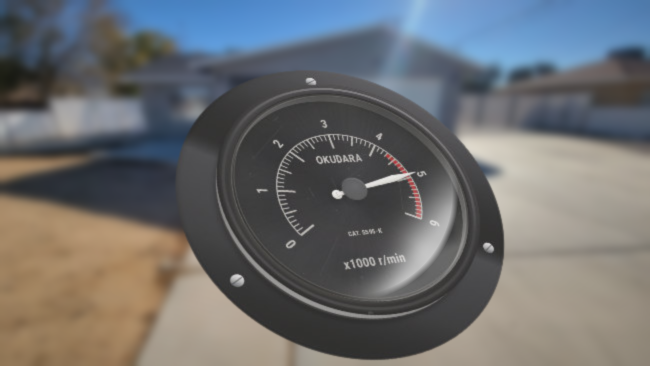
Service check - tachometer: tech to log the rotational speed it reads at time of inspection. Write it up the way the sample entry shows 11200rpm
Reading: 5000rpm
